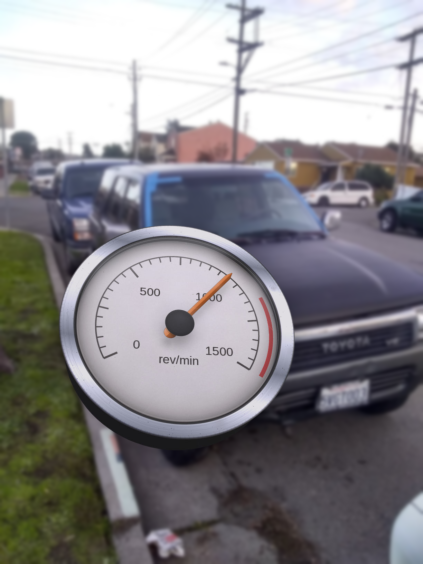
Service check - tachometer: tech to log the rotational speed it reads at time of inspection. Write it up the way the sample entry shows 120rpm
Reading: 1000rpm
